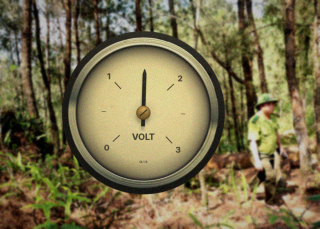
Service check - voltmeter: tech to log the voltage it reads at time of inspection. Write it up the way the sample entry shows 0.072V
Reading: 1.5V
